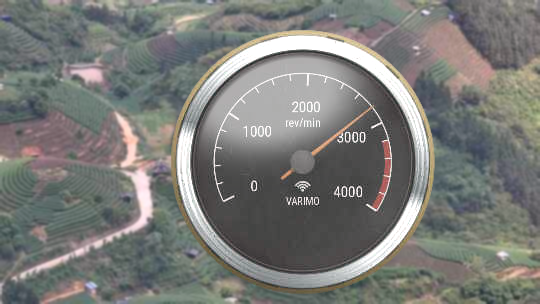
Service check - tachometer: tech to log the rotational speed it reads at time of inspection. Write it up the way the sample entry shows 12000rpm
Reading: 2800rpm
